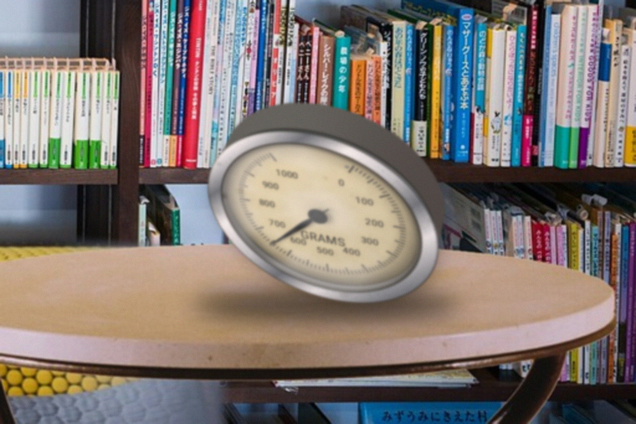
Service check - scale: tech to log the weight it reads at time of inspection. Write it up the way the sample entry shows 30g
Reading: 650g
